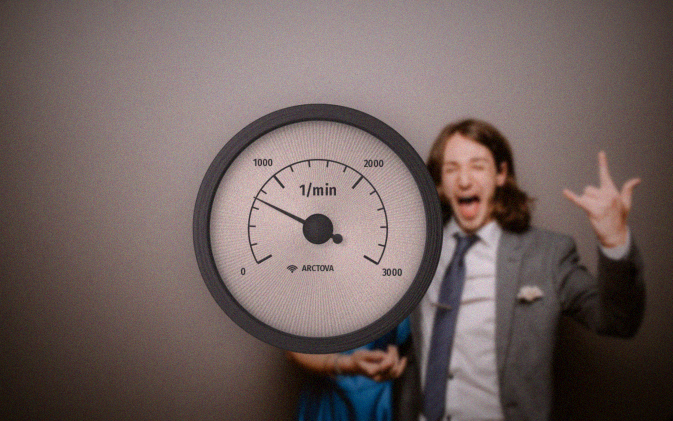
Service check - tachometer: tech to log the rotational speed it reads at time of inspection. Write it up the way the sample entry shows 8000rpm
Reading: 700rpm
